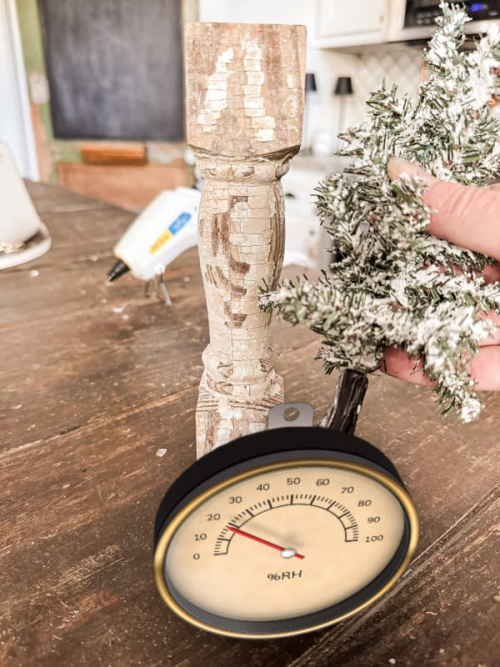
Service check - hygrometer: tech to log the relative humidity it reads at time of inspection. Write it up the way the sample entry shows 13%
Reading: 20%
